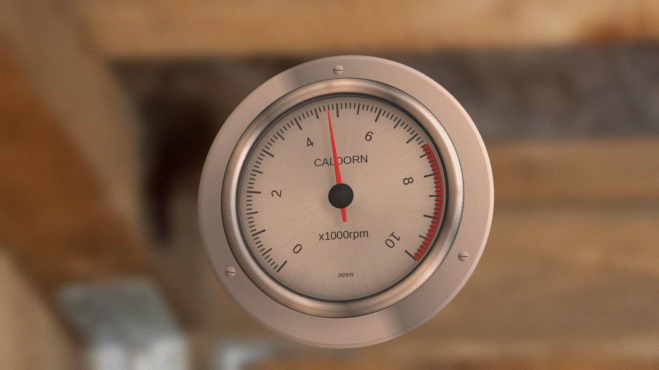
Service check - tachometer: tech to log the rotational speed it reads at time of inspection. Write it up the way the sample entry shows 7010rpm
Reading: 4800rpm
